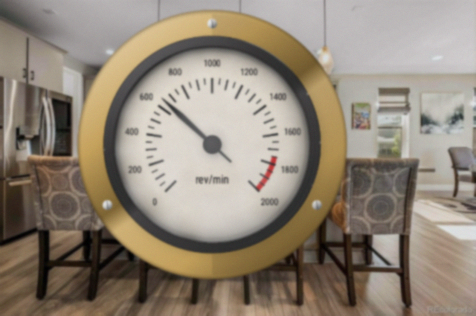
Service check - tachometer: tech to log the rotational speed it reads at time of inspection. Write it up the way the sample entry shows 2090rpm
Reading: 650rpm
